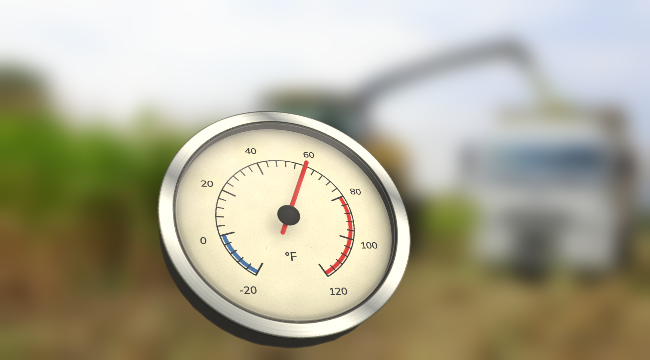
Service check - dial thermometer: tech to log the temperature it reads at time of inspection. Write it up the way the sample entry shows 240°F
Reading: 60°F
